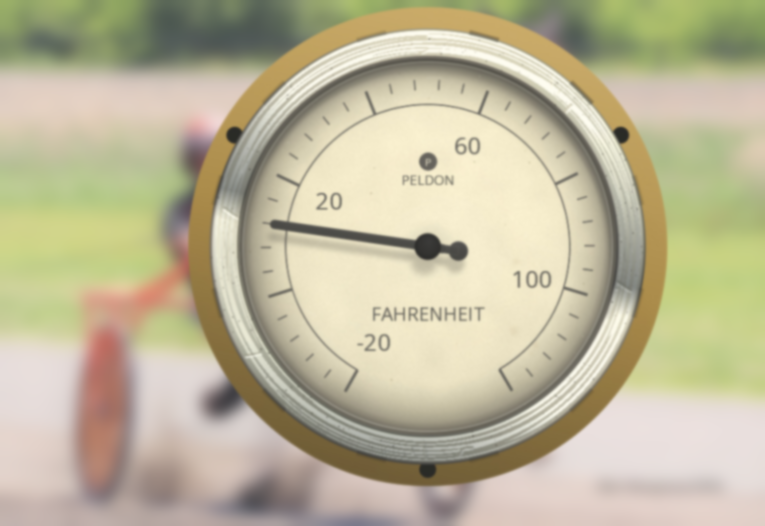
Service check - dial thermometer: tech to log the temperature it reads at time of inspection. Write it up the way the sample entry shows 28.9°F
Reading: 12°F
